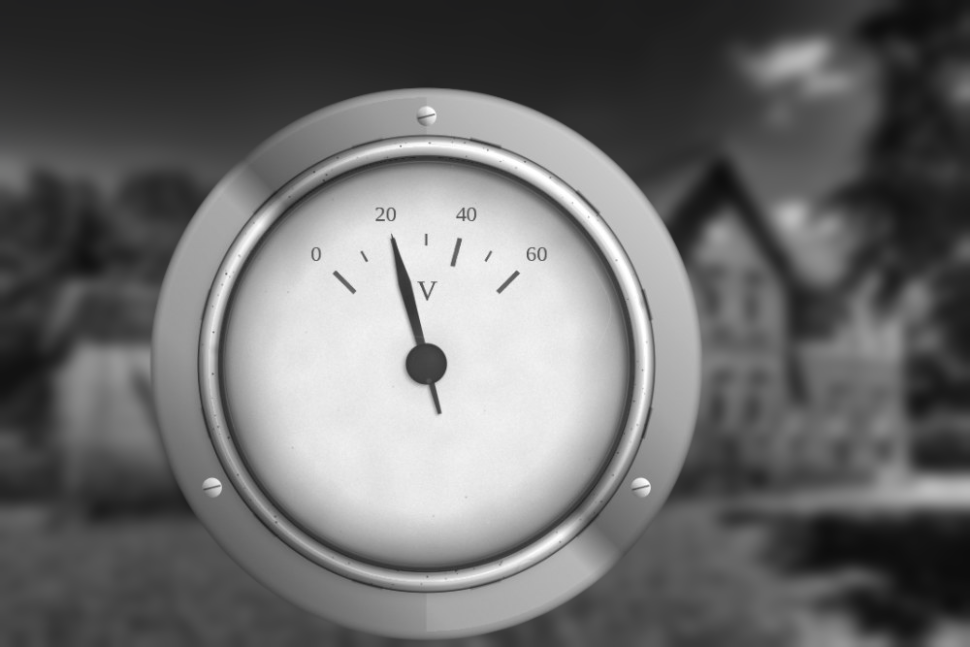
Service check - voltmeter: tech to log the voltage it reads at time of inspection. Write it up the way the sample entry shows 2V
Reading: 20V
